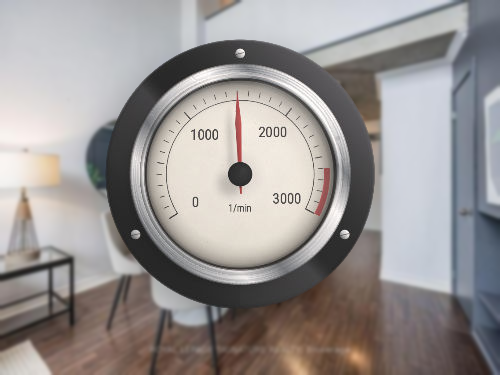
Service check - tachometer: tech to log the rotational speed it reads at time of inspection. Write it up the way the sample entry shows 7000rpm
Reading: 1500rpm
